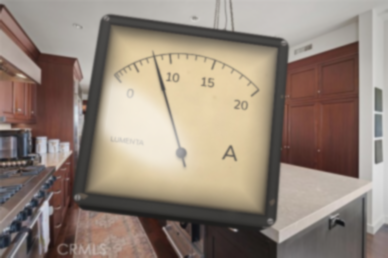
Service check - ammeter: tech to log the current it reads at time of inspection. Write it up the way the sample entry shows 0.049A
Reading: 8A
